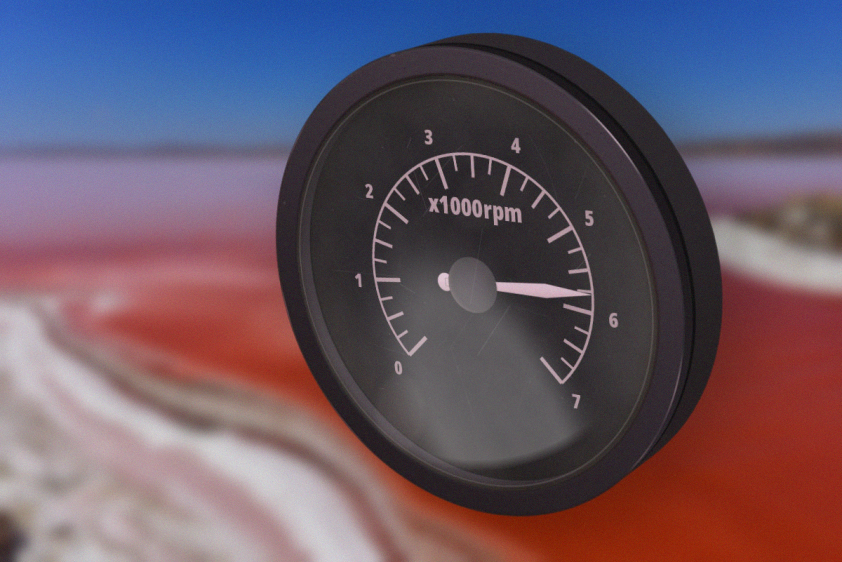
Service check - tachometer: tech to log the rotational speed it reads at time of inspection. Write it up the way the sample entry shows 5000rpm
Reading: 5750rpm
